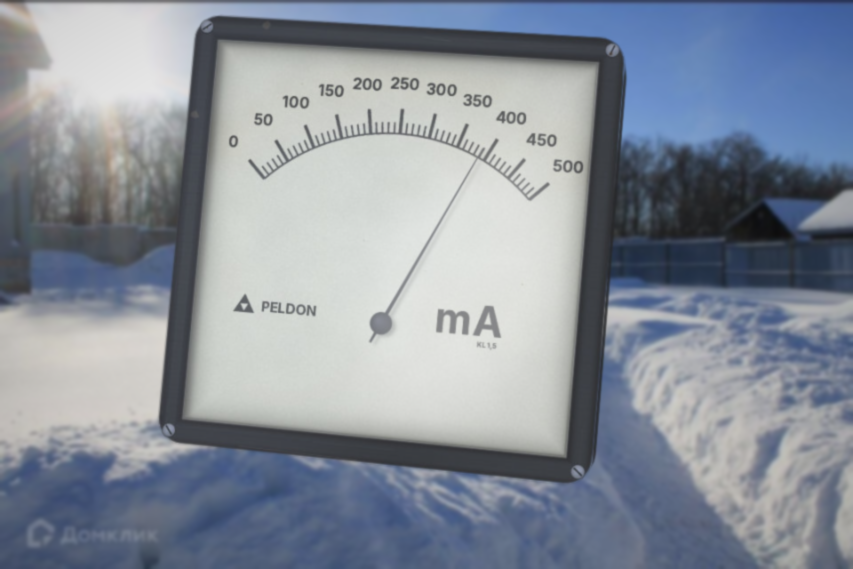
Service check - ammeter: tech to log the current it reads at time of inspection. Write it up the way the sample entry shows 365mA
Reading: 390mA
